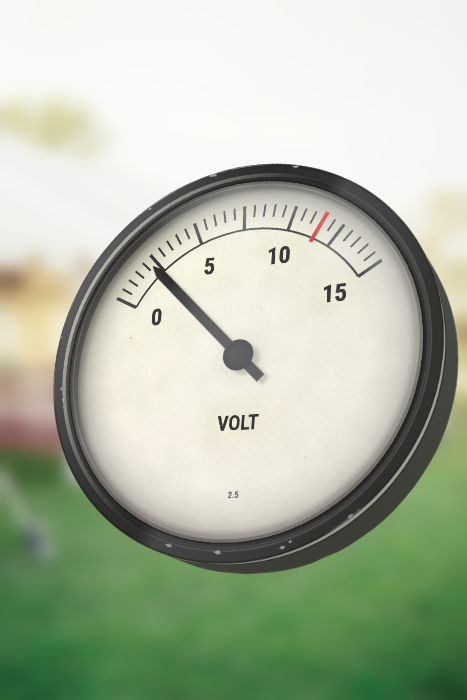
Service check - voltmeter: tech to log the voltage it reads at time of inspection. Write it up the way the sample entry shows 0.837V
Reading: 2.25V
